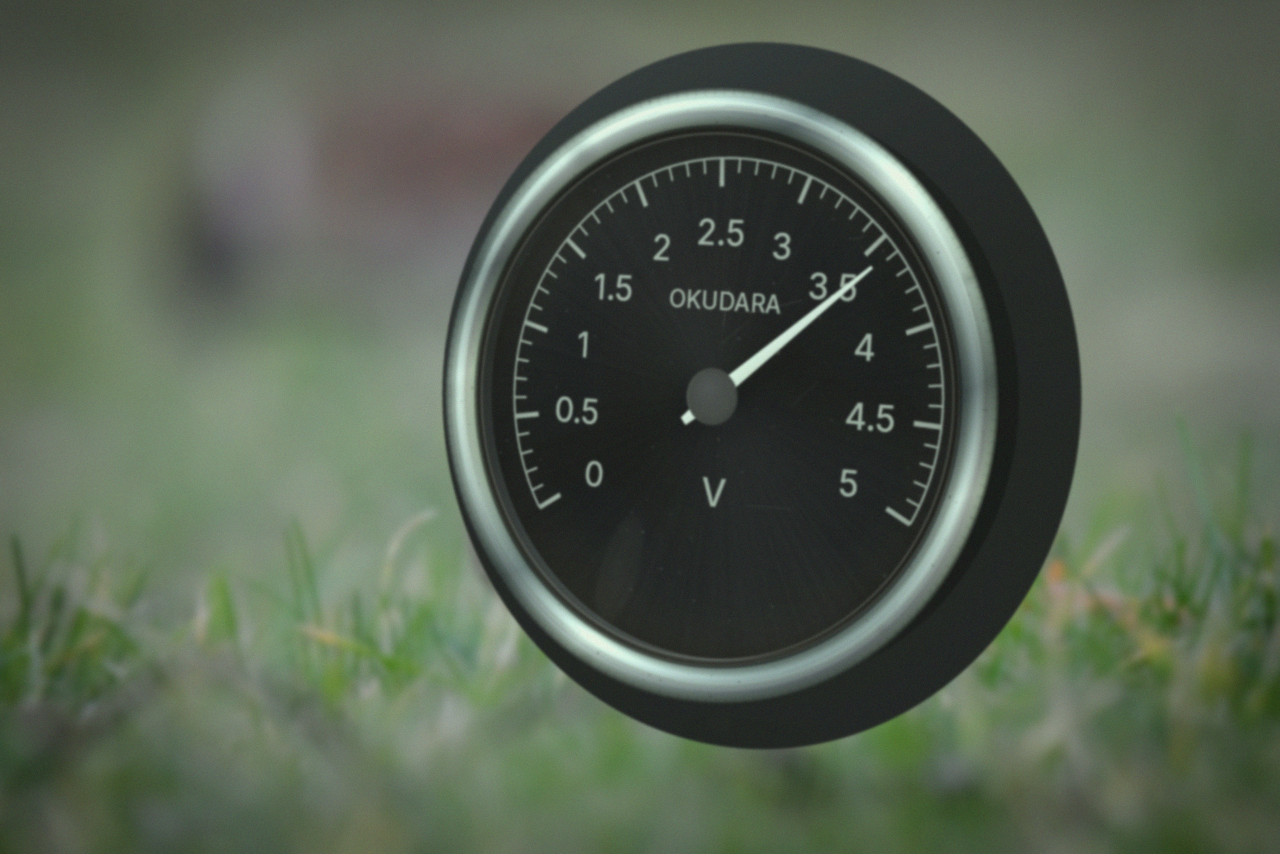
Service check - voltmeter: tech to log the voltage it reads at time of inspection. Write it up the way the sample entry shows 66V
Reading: 3.6V
